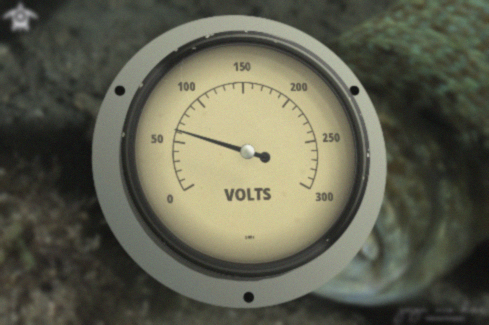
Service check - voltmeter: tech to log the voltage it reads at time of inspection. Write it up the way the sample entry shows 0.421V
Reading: 60V
